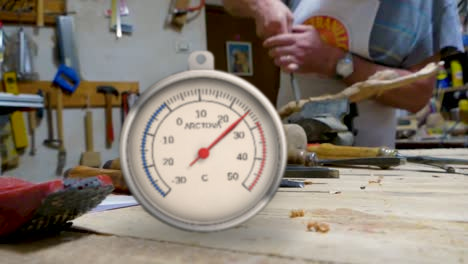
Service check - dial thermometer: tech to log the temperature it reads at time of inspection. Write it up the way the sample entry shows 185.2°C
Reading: 25°C
